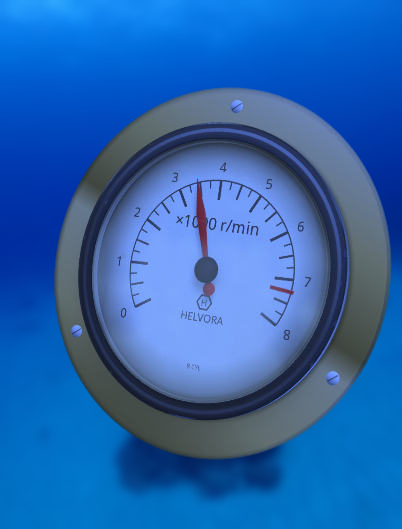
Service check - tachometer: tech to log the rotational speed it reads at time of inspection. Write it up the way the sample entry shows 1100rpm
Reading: 3500rpm
